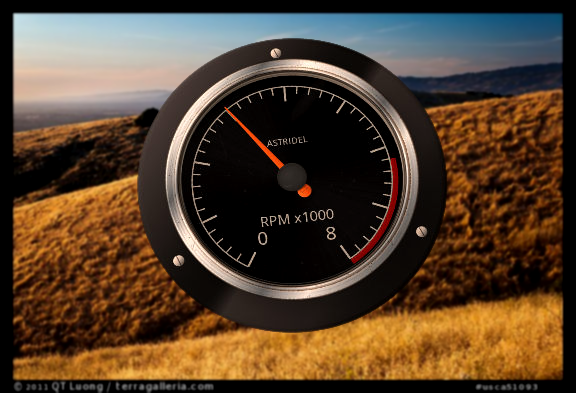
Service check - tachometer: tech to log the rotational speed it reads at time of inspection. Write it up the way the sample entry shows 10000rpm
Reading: 3000rpm
